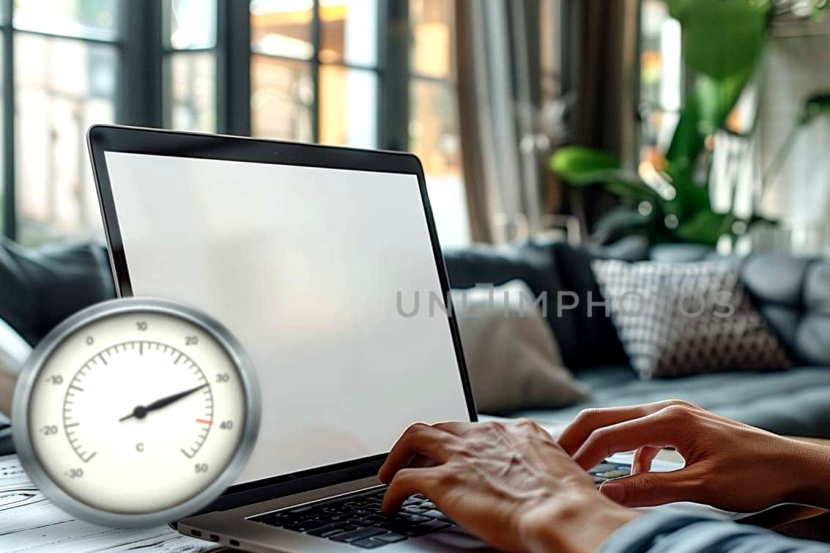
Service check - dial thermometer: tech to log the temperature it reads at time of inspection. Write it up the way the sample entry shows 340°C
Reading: 30°C
